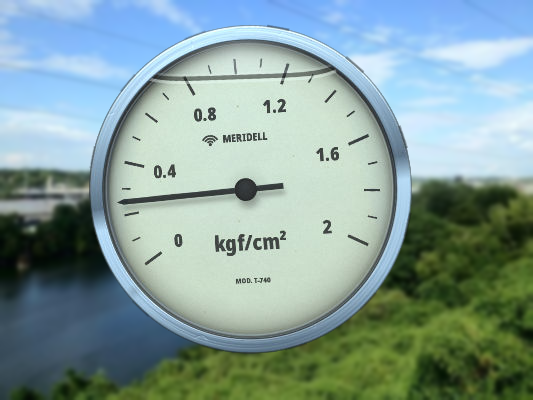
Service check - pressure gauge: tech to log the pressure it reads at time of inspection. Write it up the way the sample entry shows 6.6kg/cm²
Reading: 0.25kg/cm²
